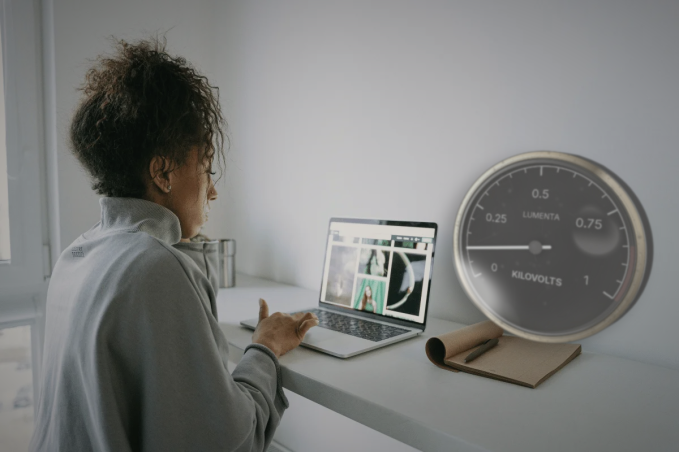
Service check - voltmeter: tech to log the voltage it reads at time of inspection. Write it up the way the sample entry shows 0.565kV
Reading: 0.1kV
